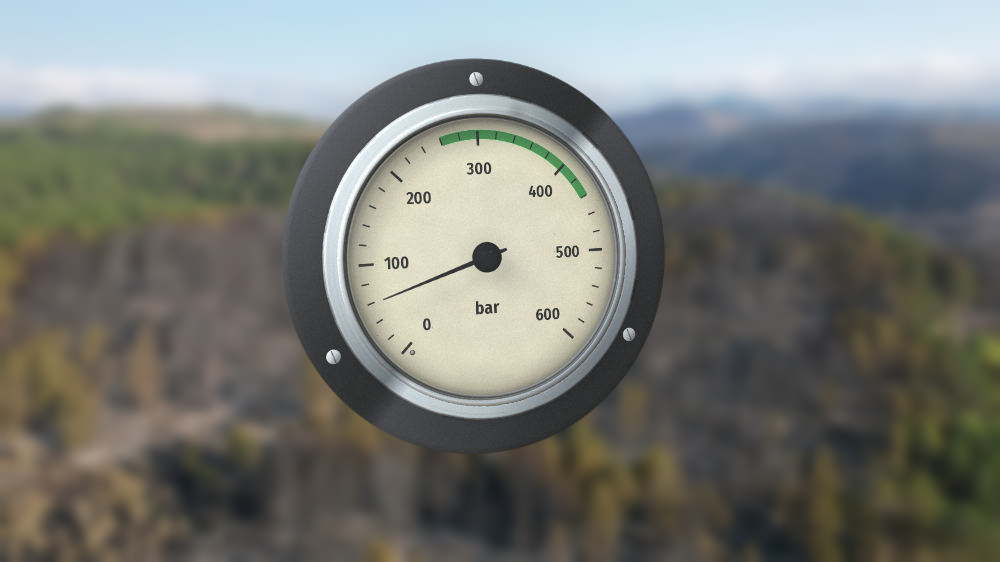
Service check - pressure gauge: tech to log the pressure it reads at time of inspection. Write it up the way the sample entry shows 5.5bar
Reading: 60bar
